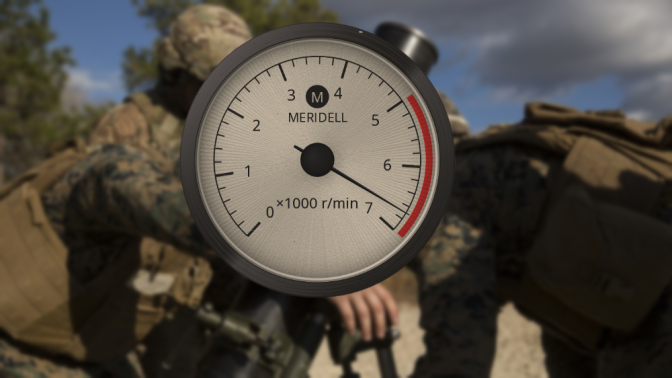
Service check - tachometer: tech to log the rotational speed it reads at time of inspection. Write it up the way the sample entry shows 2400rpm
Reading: 6700rpm
